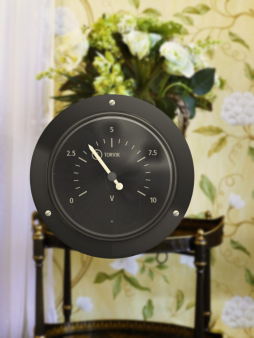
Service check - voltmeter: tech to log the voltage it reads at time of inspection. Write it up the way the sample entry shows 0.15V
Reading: 3.5V
